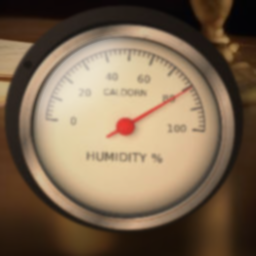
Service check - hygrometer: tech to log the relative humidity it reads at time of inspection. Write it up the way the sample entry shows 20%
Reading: 80%
